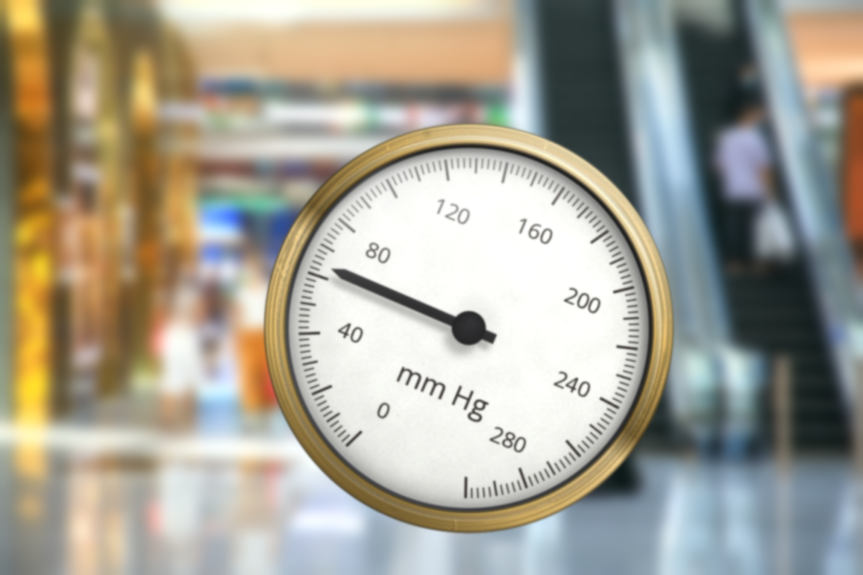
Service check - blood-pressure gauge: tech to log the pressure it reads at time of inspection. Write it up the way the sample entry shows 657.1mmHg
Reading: 64mmHg
